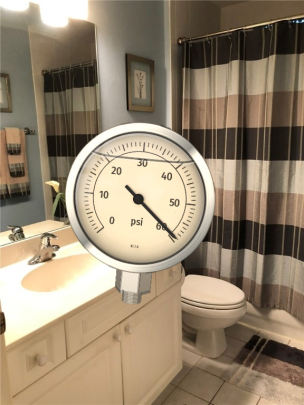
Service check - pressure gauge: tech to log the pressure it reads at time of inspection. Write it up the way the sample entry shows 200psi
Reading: 59psi
